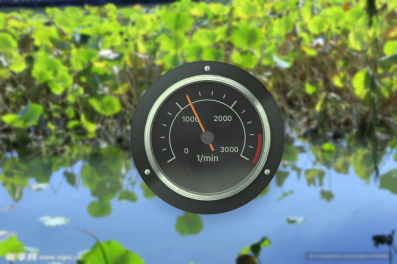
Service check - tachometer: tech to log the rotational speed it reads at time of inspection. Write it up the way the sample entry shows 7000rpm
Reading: 1200rpm
